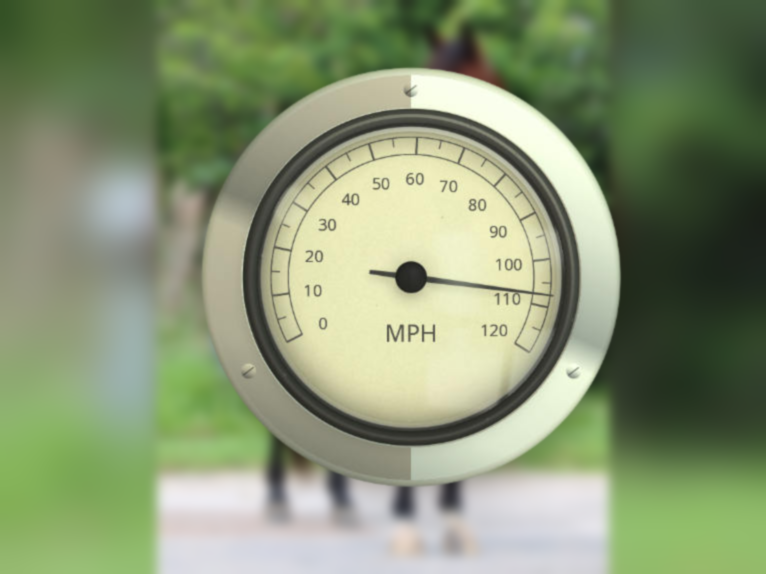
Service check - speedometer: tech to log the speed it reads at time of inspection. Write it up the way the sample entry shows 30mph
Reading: 107.5mph
